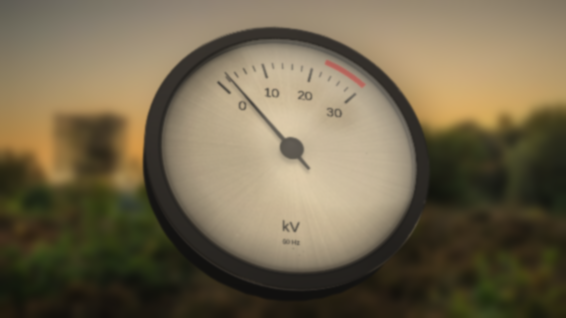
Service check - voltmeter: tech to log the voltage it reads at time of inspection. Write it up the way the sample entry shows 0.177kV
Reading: 2kV
